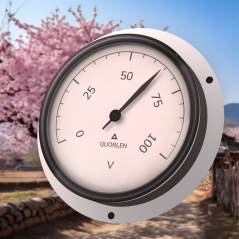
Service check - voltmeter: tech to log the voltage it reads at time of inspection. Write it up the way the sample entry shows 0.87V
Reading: 65V
